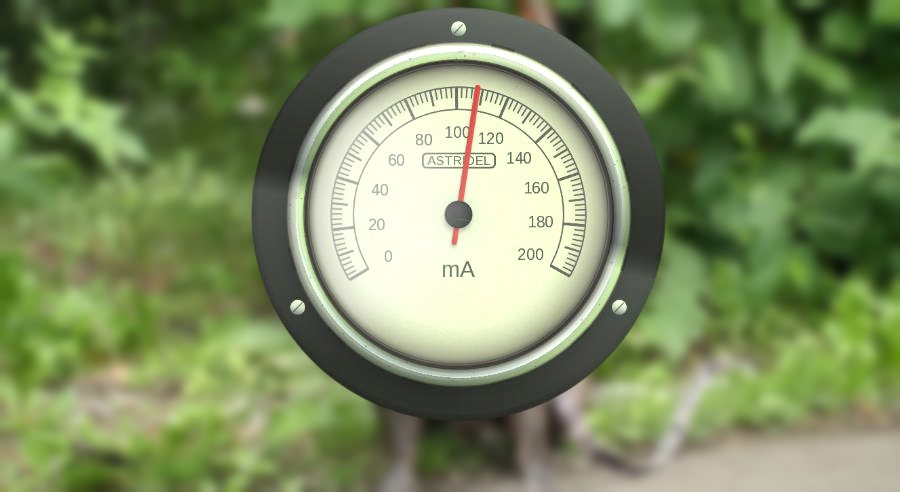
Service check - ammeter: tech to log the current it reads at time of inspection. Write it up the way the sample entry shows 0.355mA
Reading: 108mA
